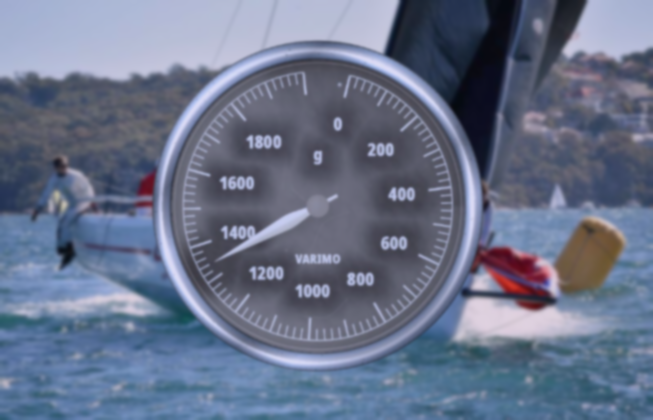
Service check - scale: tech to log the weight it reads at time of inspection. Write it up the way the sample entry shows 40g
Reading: 1340g
